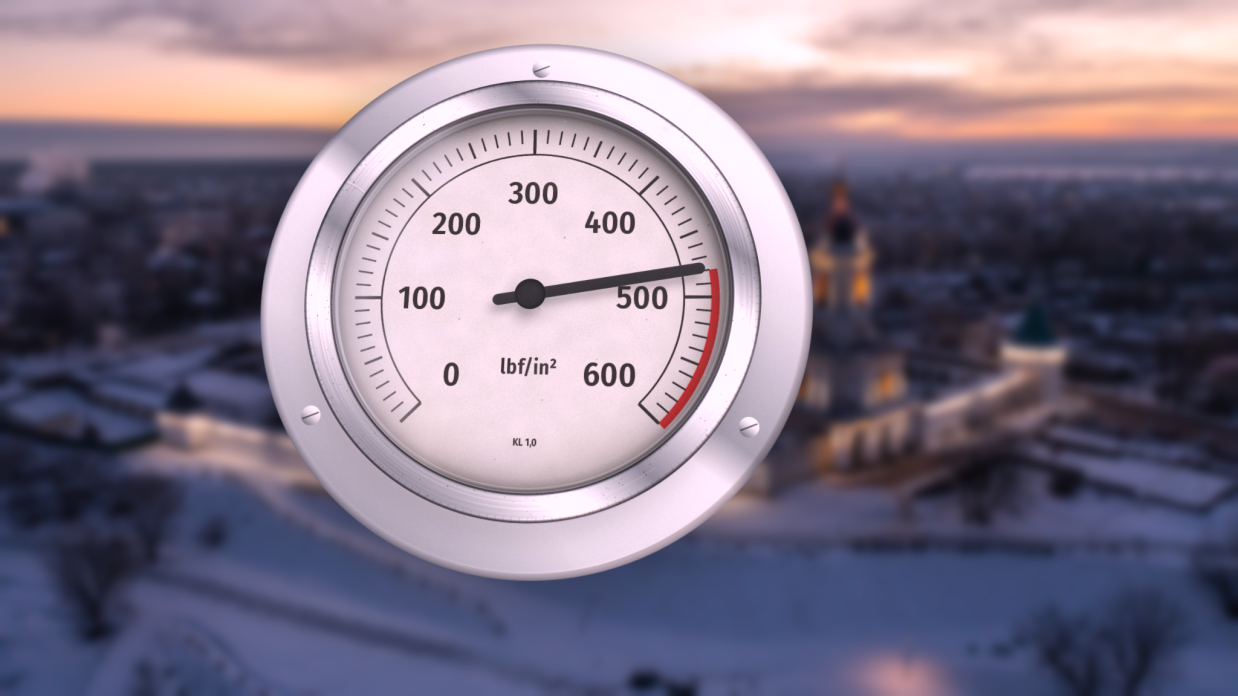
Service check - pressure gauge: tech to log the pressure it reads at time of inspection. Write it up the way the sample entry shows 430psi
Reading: 480psi
